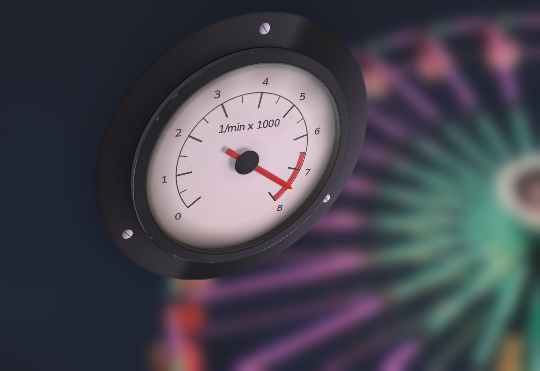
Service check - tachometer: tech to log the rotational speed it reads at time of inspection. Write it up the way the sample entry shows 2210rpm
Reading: 7500rpm
